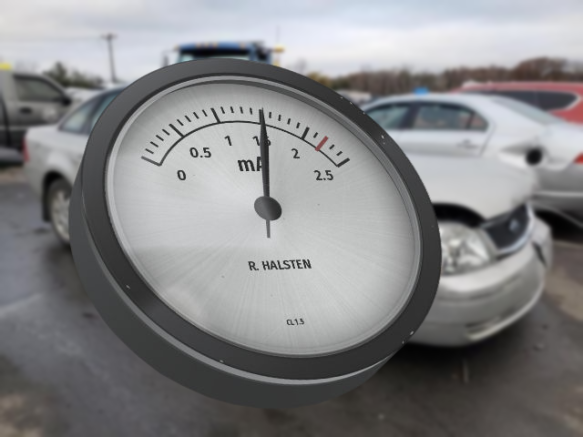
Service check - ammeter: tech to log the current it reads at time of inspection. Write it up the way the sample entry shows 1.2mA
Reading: 1.5mA
